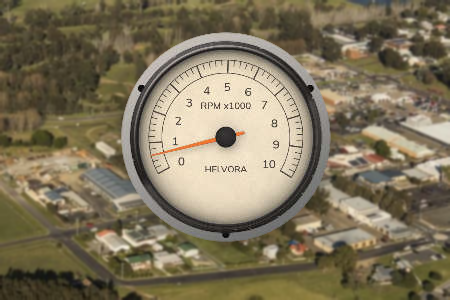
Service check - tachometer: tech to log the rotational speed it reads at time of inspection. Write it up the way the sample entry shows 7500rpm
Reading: 600rpm
